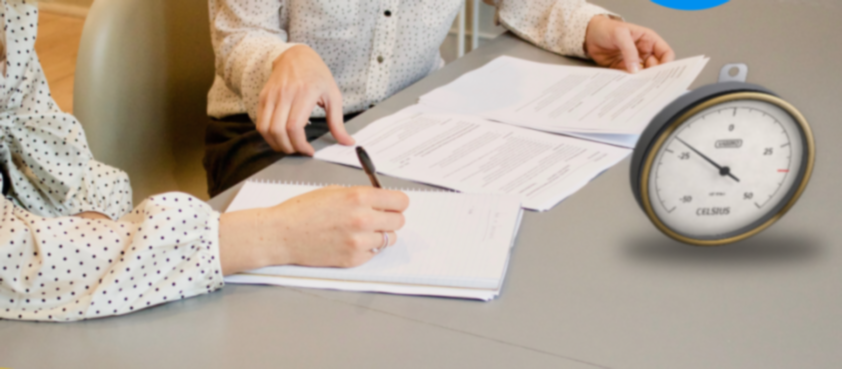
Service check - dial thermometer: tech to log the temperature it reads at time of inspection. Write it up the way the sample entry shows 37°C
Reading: -20°C
